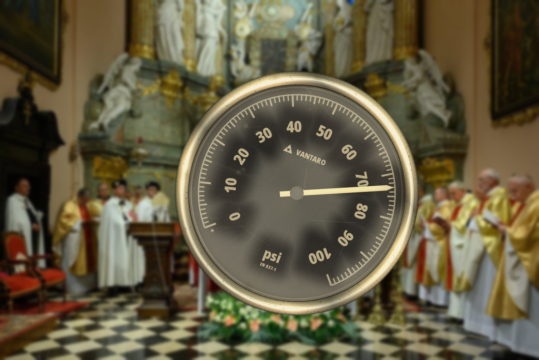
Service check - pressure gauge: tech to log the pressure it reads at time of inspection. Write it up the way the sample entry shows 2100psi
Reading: 73psi
